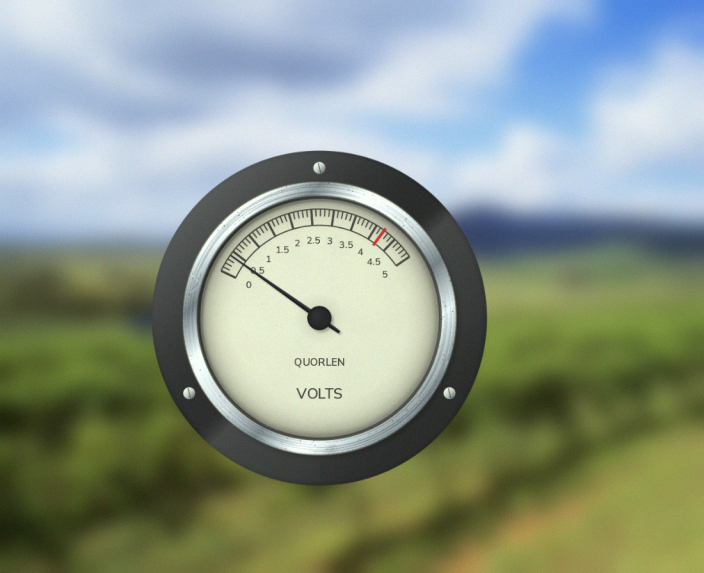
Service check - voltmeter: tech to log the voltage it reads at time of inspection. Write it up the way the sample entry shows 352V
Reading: 0.4V
